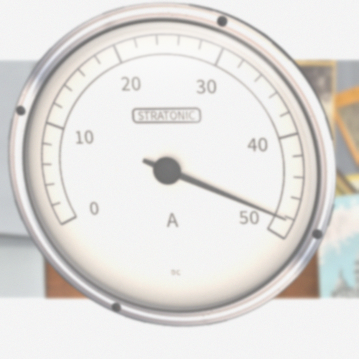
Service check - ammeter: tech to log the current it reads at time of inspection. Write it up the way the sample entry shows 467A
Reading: 48A
